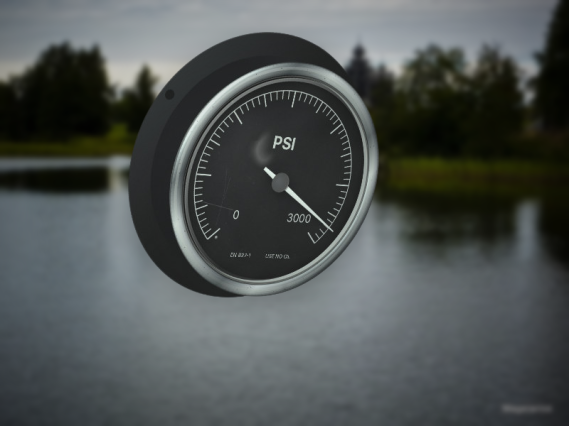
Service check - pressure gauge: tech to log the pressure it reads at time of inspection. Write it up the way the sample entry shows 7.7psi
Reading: 2850psi
